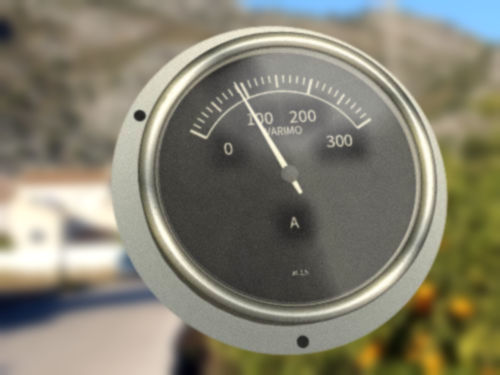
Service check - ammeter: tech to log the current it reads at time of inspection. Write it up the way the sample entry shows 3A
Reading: 90A
